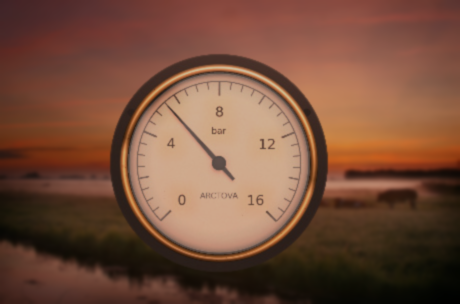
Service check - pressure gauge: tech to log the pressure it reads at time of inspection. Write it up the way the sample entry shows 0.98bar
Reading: 5.5bar
